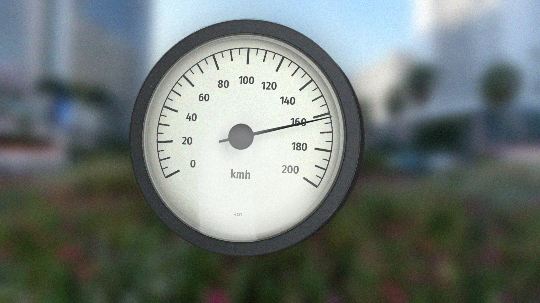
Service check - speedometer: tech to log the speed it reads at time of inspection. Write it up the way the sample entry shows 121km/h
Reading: 162.5km/h
